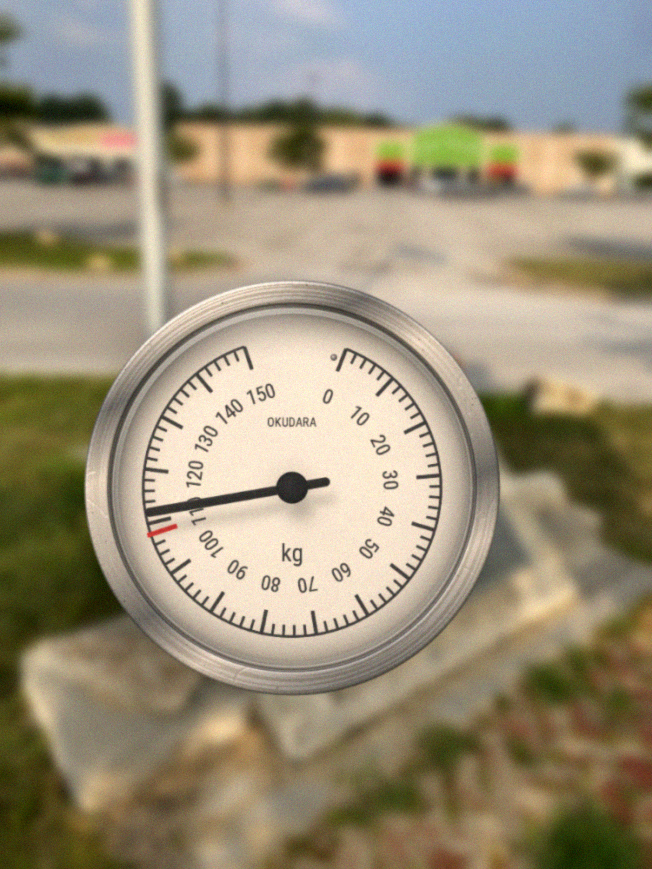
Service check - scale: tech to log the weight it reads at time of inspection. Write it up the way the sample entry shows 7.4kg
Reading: 112kg
